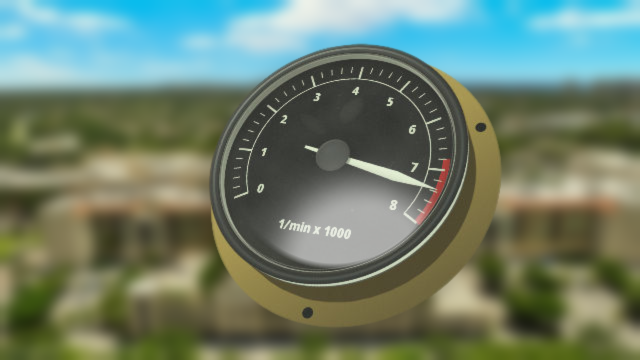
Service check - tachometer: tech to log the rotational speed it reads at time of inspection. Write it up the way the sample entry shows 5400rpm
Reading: 7400rpm
